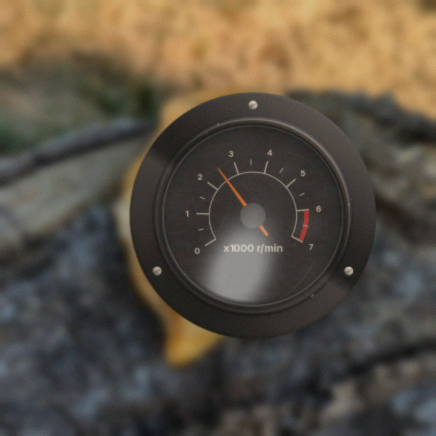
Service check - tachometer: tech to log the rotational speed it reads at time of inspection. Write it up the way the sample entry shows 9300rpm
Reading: 2500rpm
